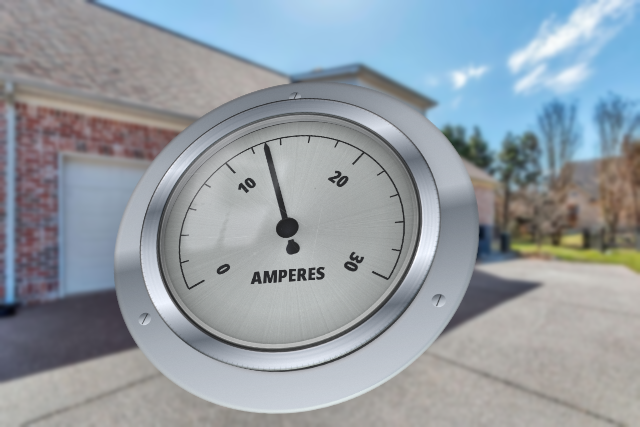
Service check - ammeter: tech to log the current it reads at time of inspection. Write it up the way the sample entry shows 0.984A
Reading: 13A
